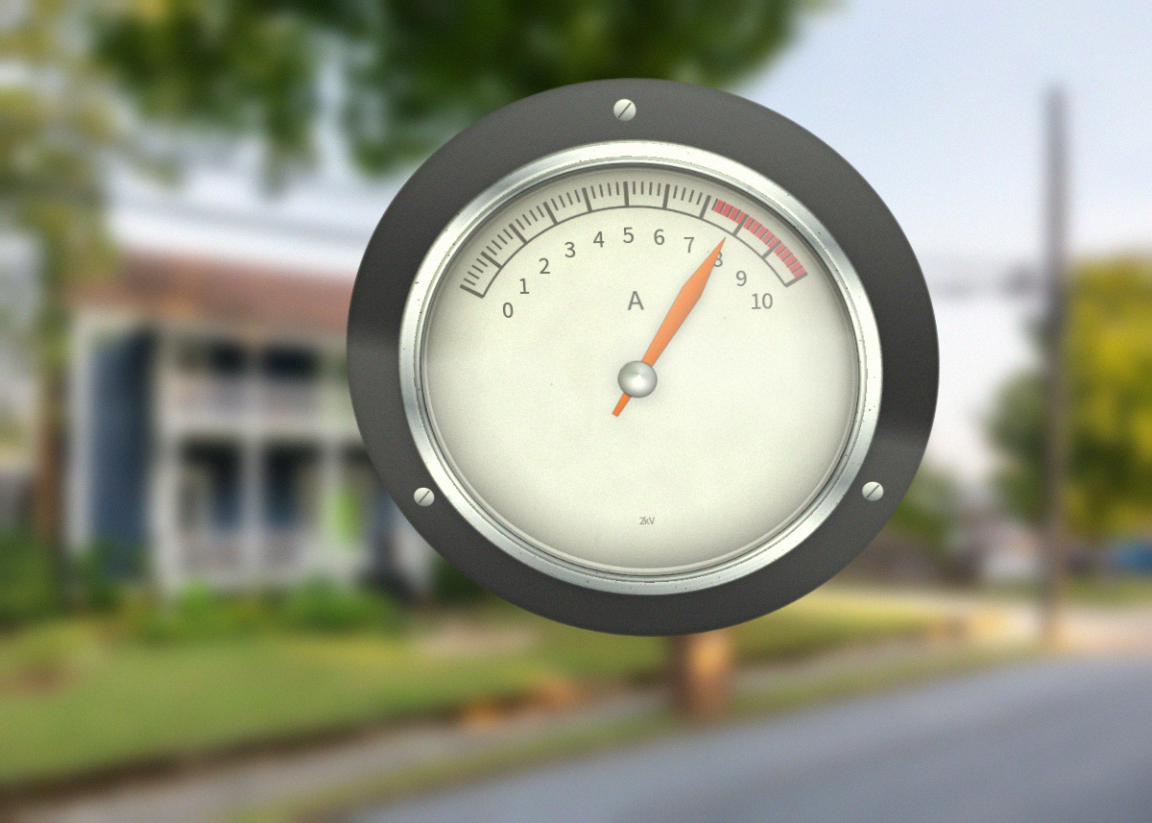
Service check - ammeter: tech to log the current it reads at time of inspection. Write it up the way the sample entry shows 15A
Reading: 7.8A
